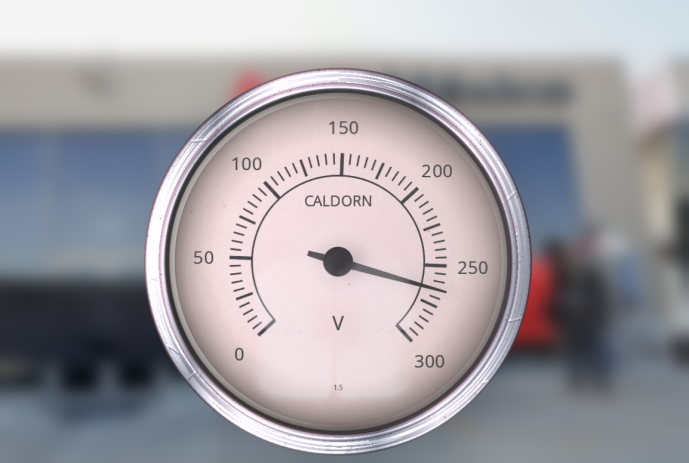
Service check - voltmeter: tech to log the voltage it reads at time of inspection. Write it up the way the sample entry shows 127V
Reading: 265V
